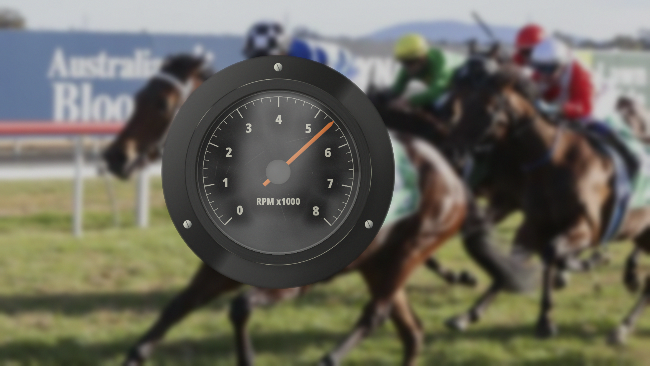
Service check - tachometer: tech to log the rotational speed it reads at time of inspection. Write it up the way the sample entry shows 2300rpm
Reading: 5400rpm
